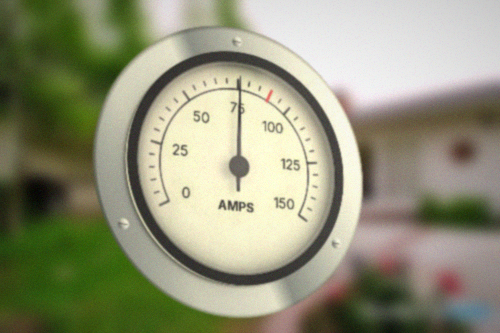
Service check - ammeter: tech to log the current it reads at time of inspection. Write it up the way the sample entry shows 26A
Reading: 75A
